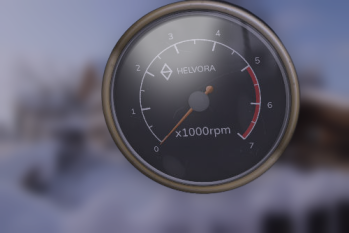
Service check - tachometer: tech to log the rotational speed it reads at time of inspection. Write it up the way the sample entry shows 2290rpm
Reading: 0rpm
